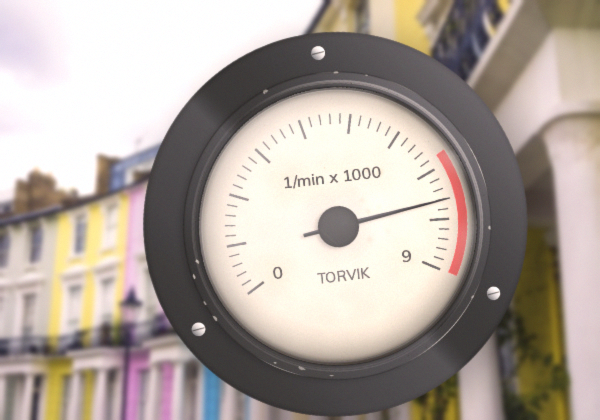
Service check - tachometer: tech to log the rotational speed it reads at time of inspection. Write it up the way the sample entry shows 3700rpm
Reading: 7600rpm
